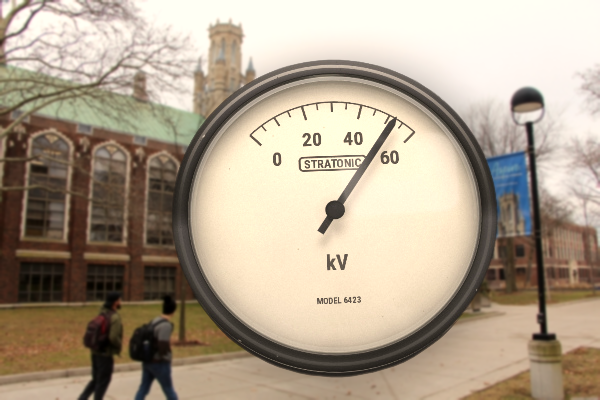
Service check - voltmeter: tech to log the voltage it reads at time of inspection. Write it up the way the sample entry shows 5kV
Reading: 52.5kV
